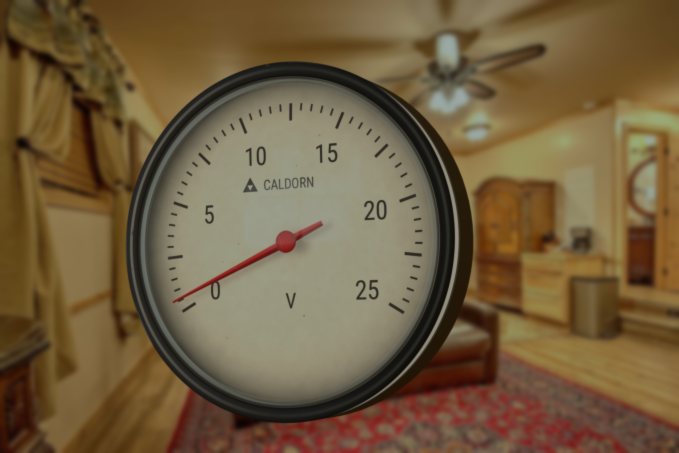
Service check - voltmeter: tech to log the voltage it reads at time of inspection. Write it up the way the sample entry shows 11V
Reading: 0.5V
